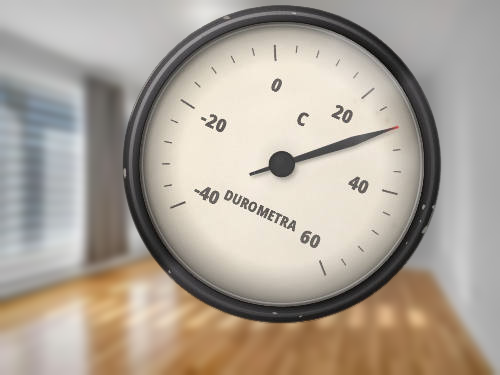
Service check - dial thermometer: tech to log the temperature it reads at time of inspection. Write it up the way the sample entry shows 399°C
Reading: 28°C
